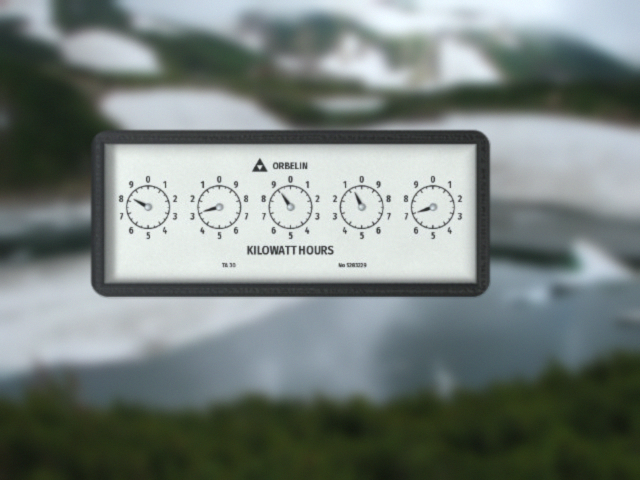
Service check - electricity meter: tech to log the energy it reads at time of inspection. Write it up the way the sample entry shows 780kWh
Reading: 82907kWh
